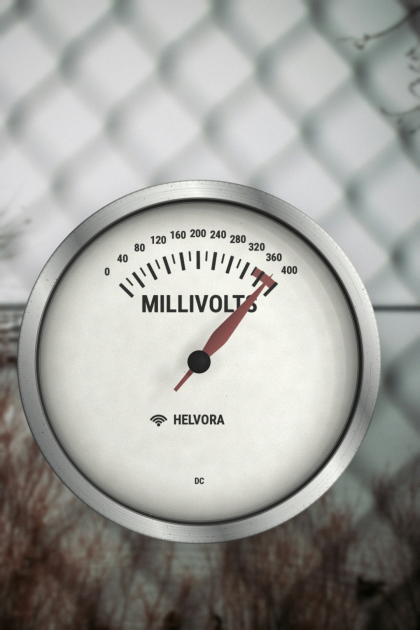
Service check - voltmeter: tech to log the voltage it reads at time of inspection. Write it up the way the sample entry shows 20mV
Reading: 380mV
